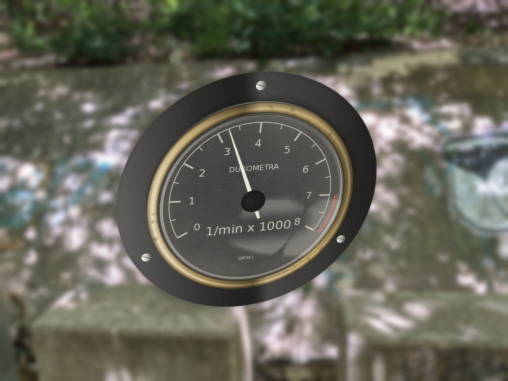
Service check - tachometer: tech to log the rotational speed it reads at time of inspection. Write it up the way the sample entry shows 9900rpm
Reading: 3250rpm
